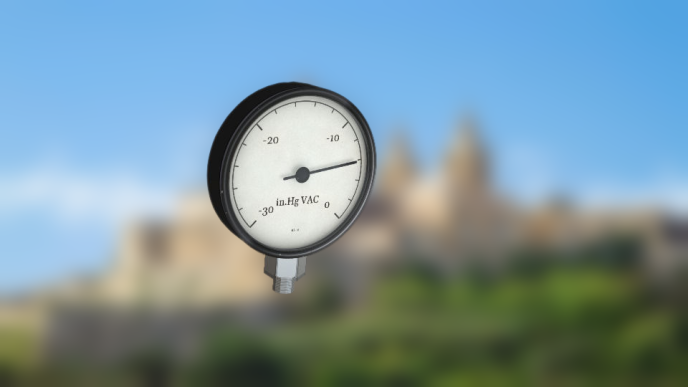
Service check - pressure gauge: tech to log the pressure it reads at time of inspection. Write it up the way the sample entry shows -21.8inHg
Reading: -6inHg
